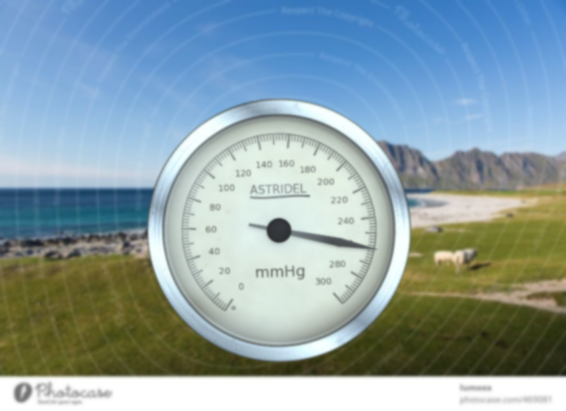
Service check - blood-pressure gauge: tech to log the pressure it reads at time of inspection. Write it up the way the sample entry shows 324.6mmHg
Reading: 260mmHg
